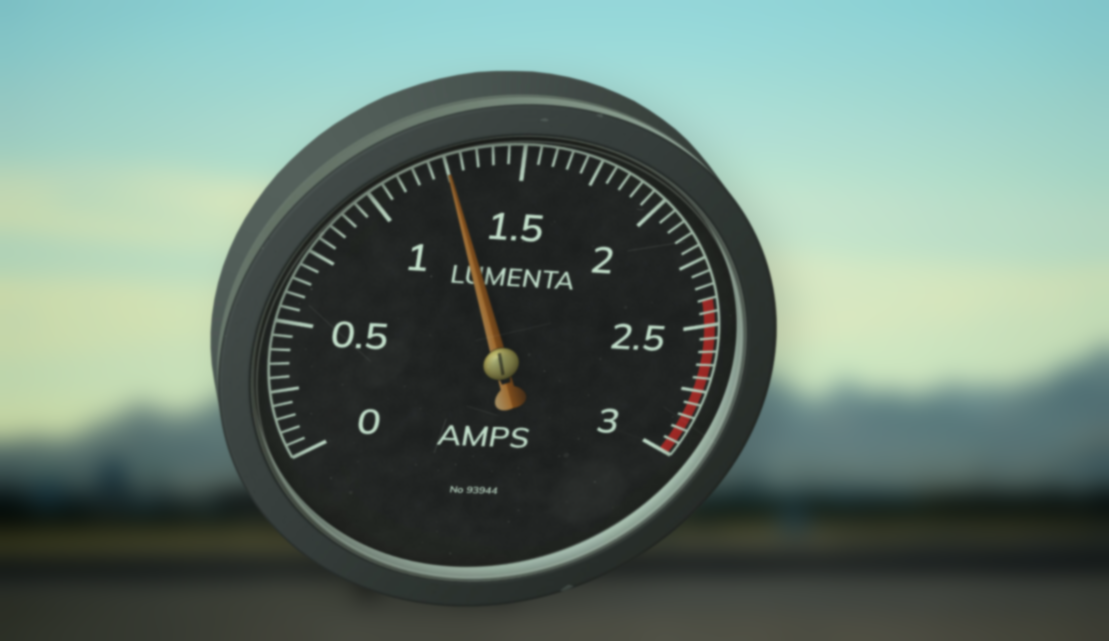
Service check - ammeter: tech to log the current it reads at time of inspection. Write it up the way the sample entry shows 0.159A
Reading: 1.25A
